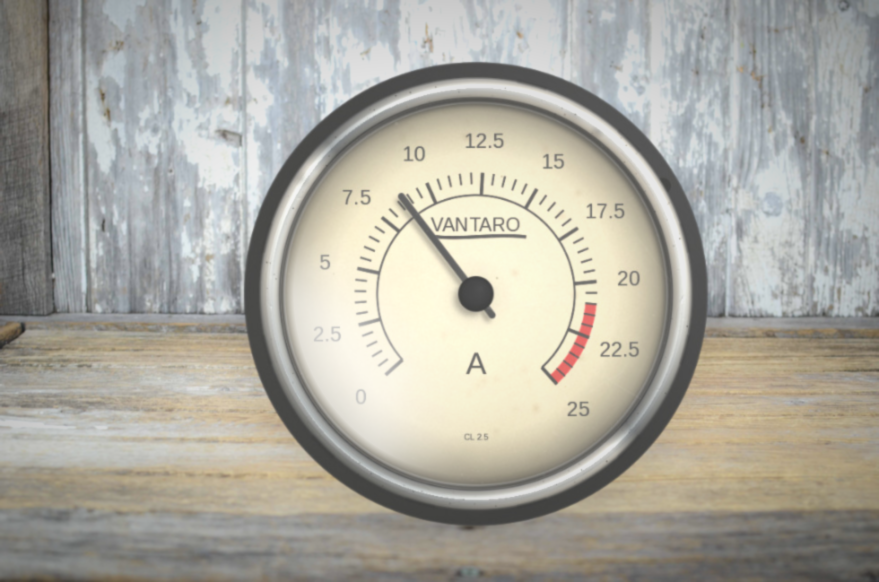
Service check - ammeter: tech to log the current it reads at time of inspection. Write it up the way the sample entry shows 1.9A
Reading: 8.75A
